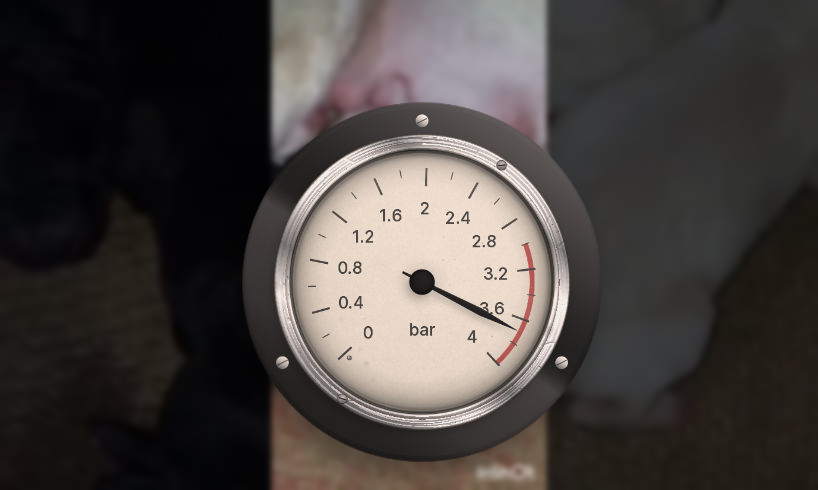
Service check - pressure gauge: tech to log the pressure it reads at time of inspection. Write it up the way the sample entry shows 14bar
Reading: 3.7bar
